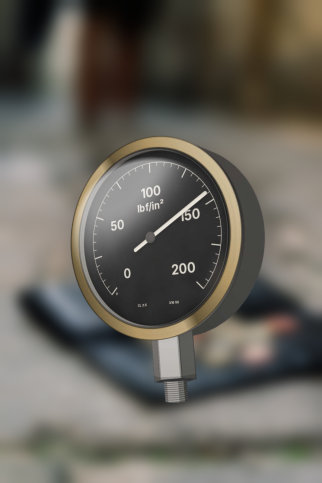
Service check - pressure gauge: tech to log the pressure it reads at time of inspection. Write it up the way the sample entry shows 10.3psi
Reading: 145psi
